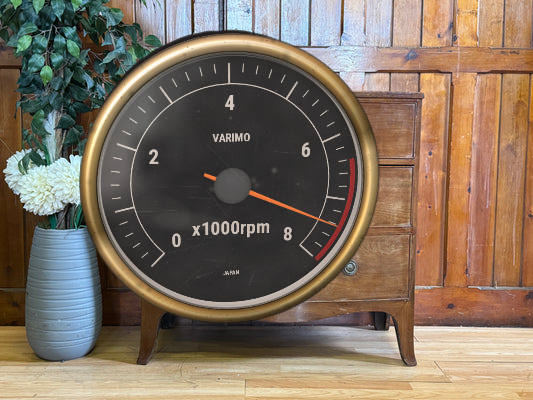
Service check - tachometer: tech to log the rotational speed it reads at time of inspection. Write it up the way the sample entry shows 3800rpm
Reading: 7400rpm
